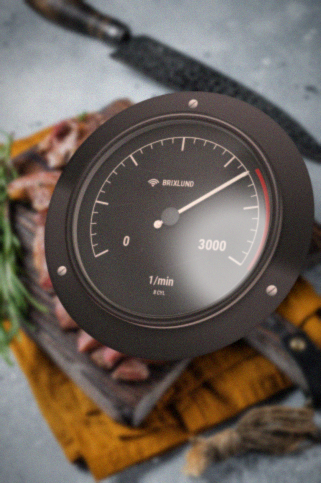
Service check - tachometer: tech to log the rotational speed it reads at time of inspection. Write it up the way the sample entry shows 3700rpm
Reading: 2200rpm
